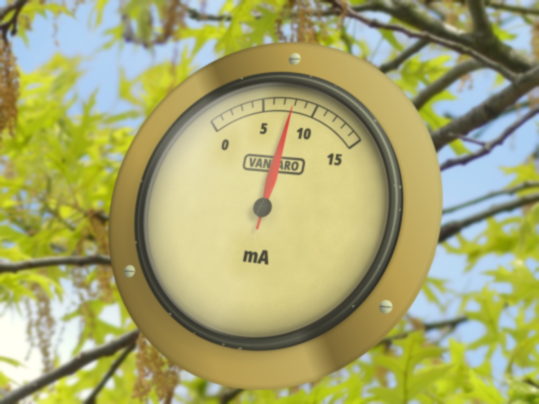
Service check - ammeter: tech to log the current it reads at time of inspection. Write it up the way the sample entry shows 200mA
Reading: 8mA
